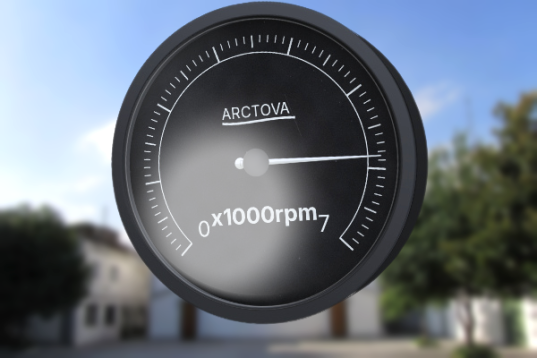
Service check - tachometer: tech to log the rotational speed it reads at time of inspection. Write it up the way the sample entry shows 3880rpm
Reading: 5850rpm
